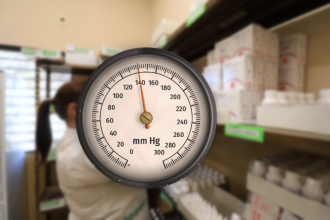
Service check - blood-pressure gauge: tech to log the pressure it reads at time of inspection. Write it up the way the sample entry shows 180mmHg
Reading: 140mmHg
